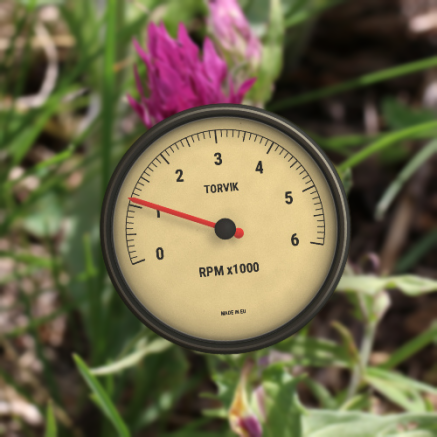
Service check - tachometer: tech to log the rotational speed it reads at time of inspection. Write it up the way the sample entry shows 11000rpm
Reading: 1100rpm
